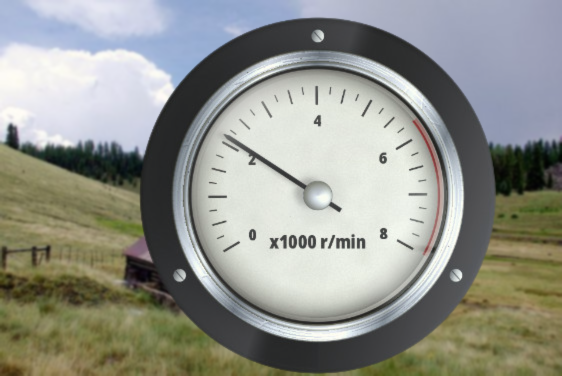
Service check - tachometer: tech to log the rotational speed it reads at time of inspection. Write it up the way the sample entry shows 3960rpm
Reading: 2125rpm
